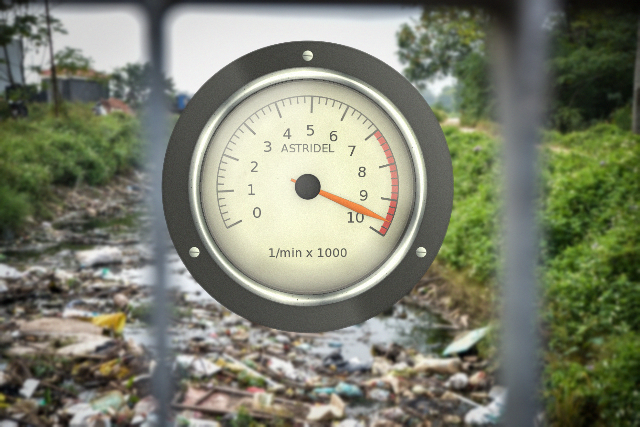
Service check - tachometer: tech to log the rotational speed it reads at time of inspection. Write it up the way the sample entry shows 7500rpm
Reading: 9600rpm
